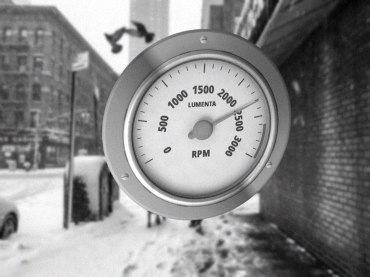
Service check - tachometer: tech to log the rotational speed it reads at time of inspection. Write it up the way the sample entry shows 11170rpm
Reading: 2300rpm
